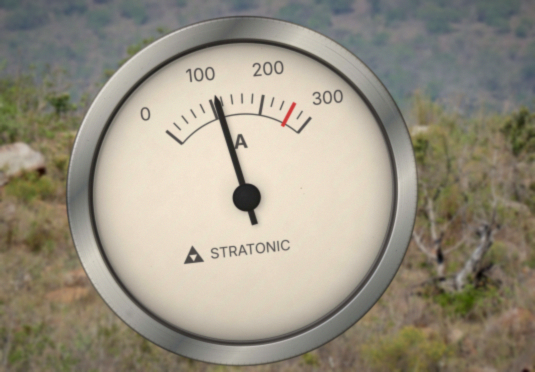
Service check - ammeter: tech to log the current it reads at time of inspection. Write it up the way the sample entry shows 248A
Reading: 110A
